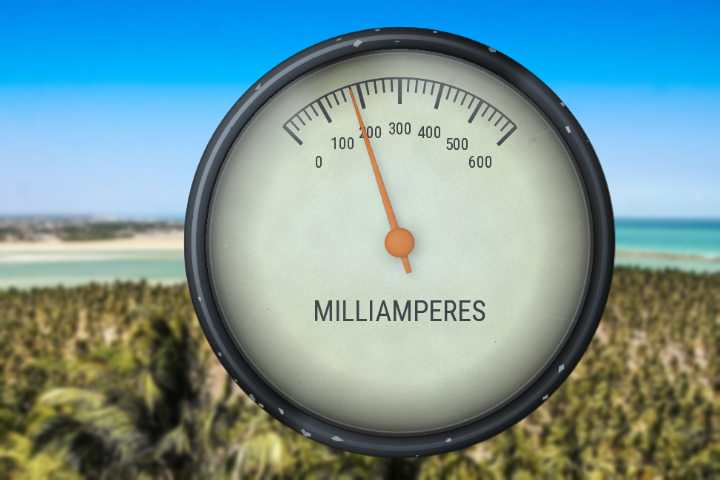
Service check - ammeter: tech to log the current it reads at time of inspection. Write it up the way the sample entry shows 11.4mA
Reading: 180mA
